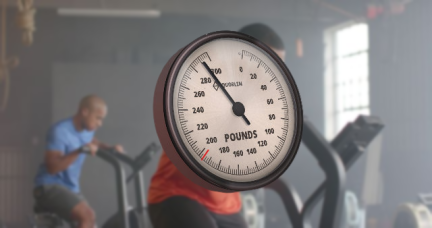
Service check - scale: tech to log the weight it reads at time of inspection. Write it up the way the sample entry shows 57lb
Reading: 290lb
